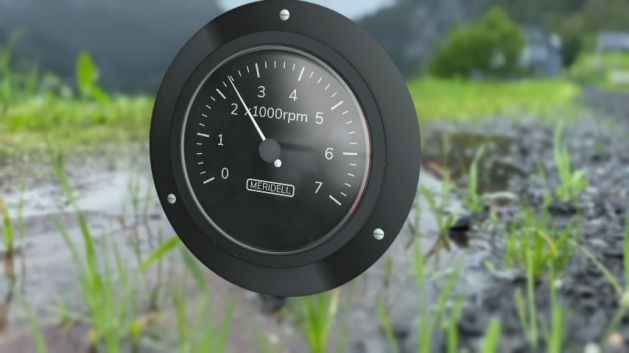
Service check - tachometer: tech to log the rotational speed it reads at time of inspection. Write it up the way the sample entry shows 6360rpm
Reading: 2400rpm
